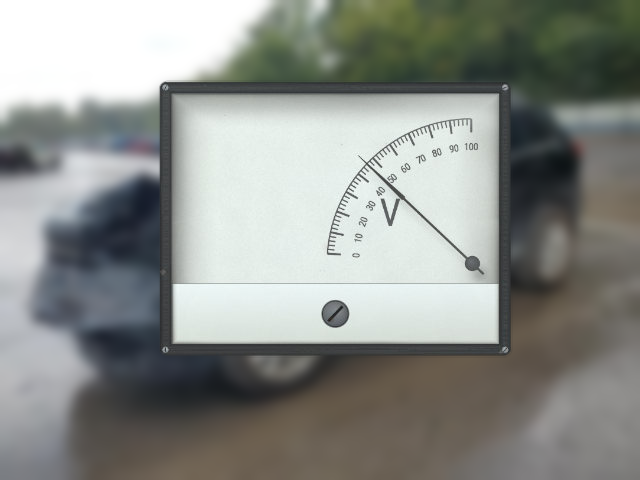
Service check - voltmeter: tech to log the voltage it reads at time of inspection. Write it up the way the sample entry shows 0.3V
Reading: 46V
